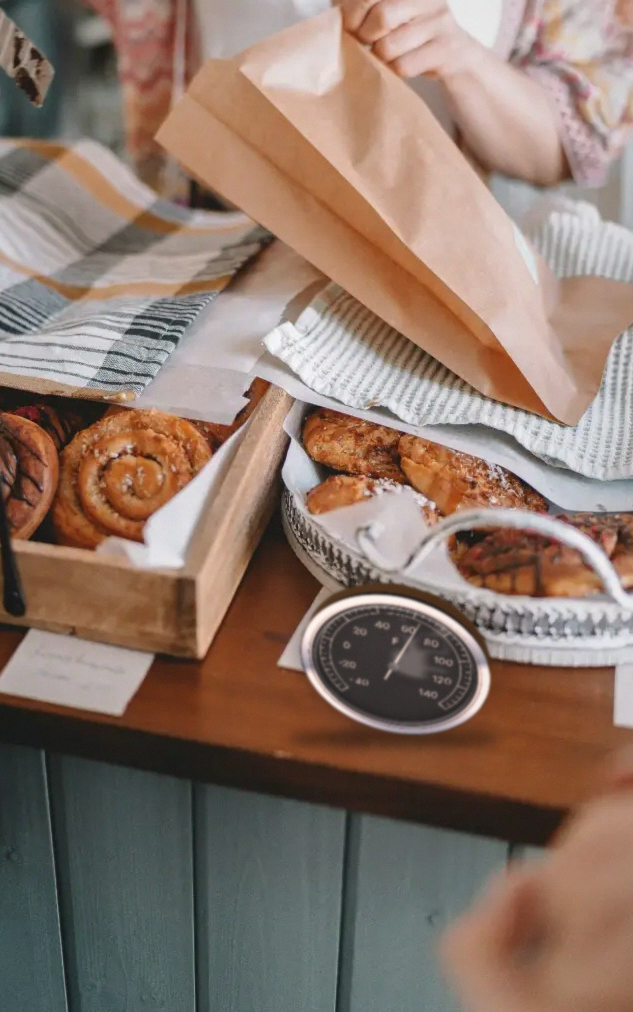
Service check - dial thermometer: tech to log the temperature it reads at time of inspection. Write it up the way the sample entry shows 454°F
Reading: 64°F
